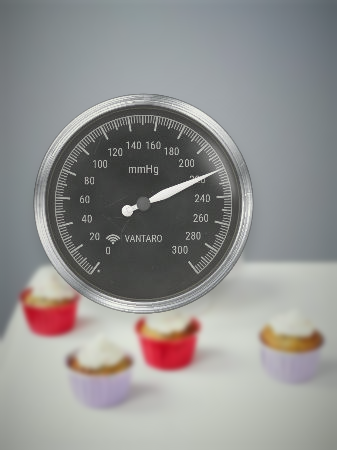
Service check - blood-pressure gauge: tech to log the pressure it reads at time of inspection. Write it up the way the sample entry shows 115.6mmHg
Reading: 220mmHg
